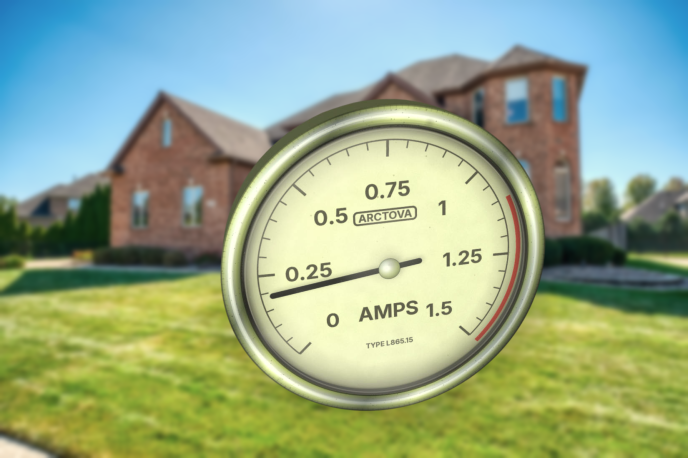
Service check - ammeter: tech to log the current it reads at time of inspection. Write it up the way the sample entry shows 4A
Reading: 0.2A
